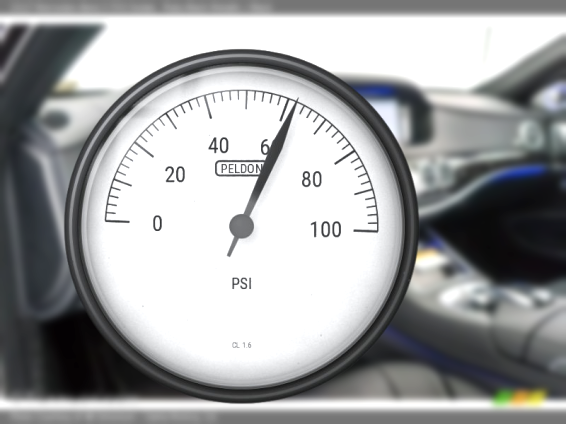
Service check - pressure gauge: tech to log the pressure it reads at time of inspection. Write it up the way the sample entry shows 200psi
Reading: 62psi
